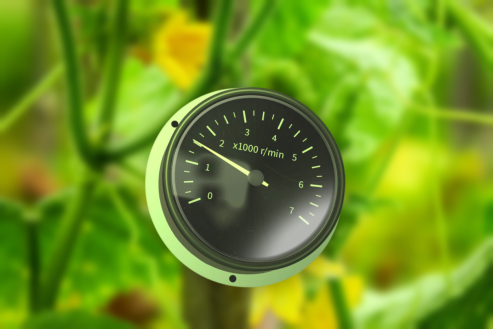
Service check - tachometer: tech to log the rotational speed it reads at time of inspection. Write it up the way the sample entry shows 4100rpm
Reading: 1500rpm
